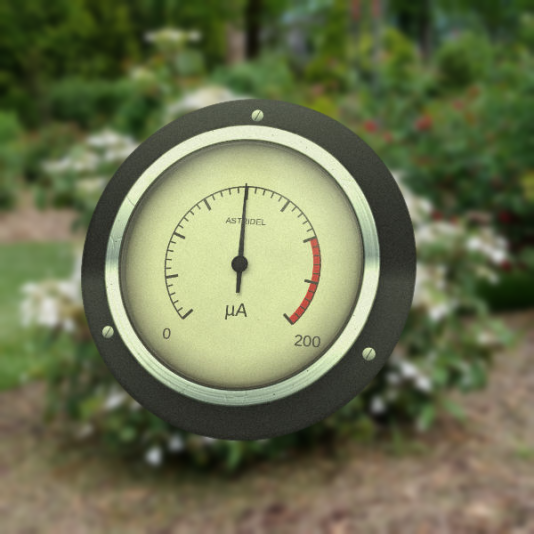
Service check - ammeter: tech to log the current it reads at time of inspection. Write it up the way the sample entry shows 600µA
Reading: 100µA
